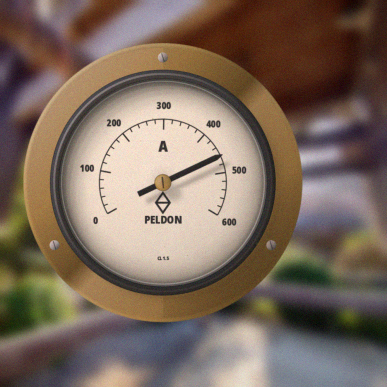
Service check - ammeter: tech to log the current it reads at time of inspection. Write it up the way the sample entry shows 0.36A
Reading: 460A
